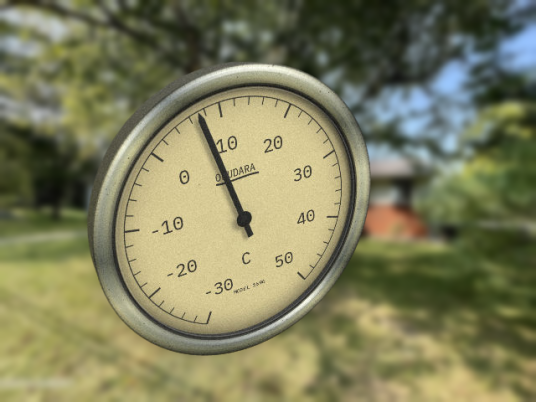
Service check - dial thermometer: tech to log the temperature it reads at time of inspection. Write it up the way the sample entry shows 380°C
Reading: 7°C
